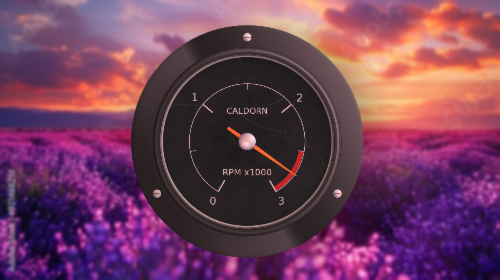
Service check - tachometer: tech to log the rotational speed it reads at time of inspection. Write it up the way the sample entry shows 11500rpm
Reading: 2750rpm
